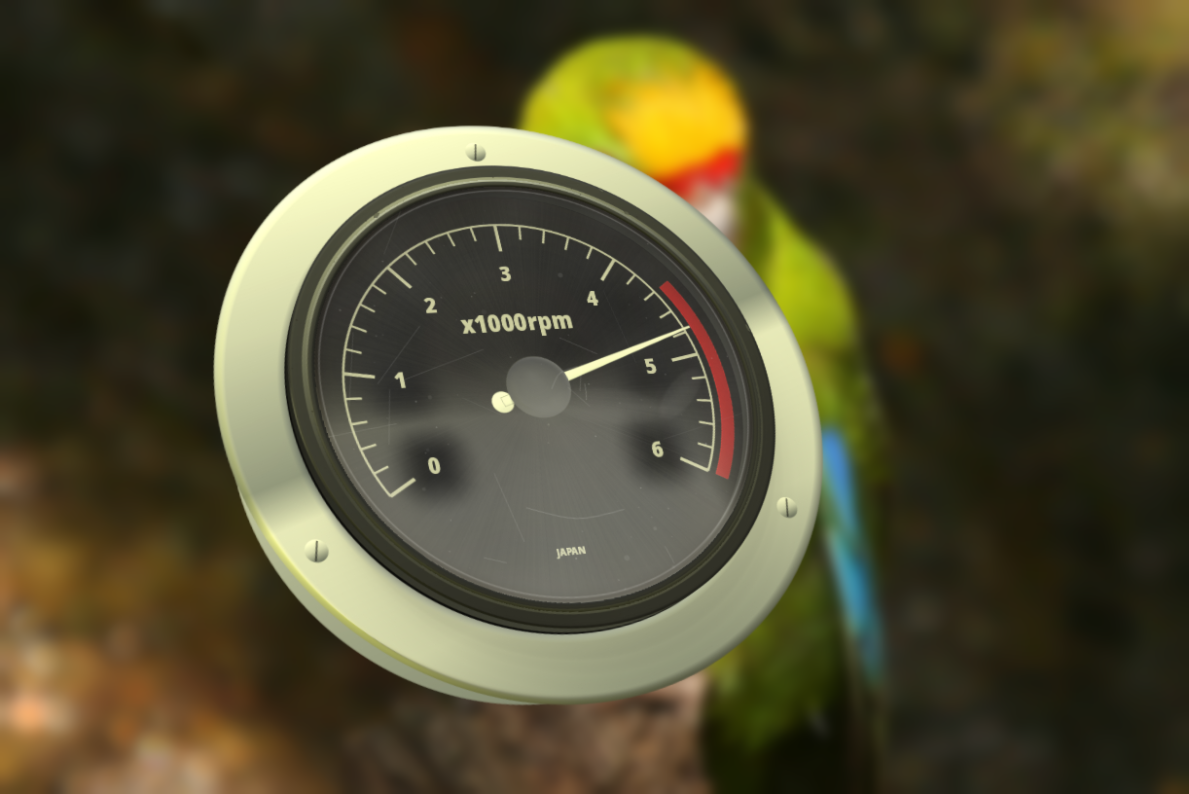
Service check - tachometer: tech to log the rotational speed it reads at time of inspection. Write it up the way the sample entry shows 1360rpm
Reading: 4800rpm
